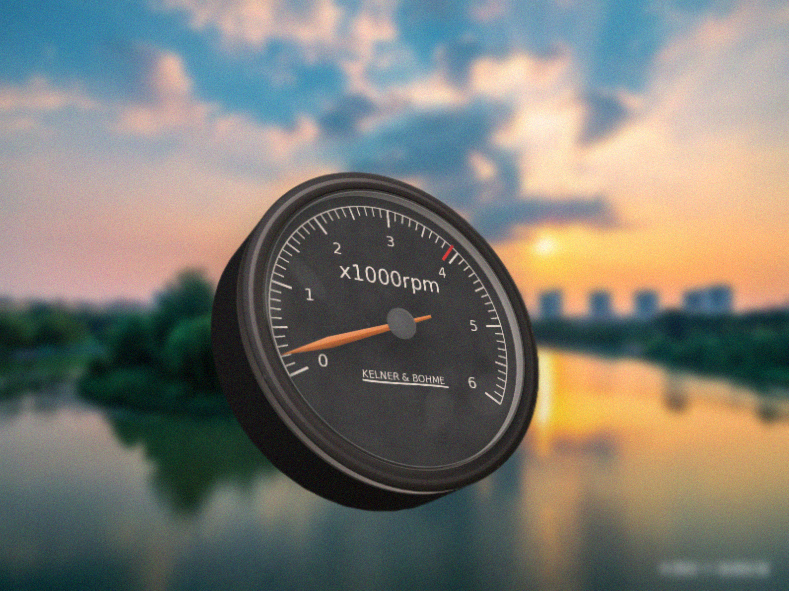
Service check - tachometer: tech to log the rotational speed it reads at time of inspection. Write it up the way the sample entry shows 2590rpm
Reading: 200rpm
